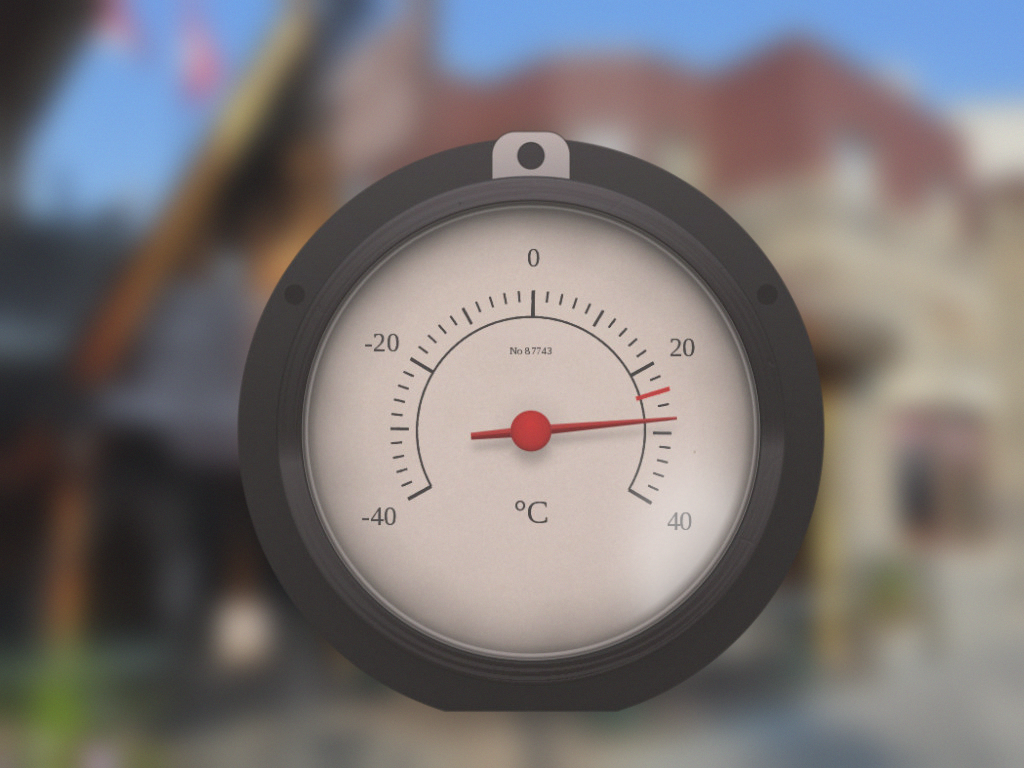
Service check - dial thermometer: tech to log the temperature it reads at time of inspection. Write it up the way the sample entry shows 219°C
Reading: 28°C
